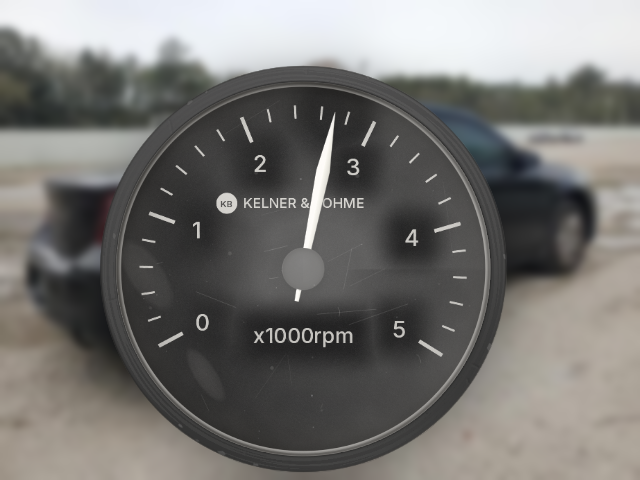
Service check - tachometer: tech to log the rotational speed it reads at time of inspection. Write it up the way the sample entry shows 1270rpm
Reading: 2700rpm
